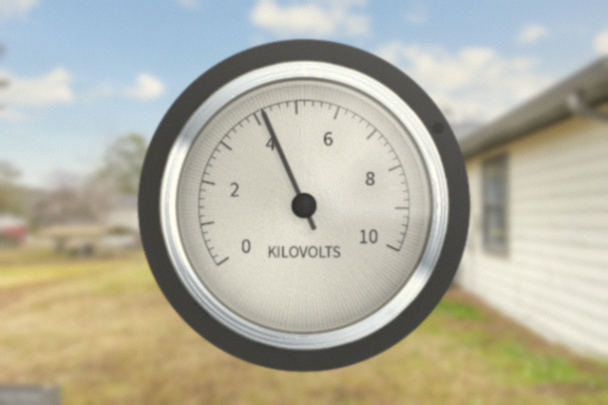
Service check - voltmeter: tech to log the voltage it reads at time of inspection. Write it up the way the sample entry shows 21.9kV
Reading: 4.2kV
